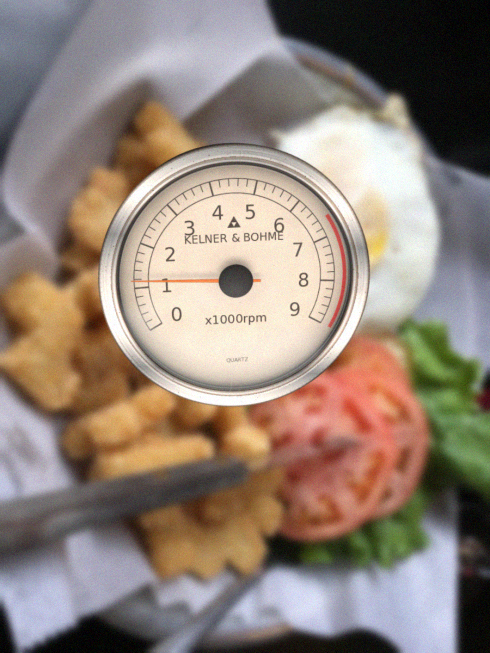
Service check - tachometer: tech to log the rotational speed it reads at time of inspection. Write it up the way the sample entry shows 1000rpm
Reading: 1200rpm
